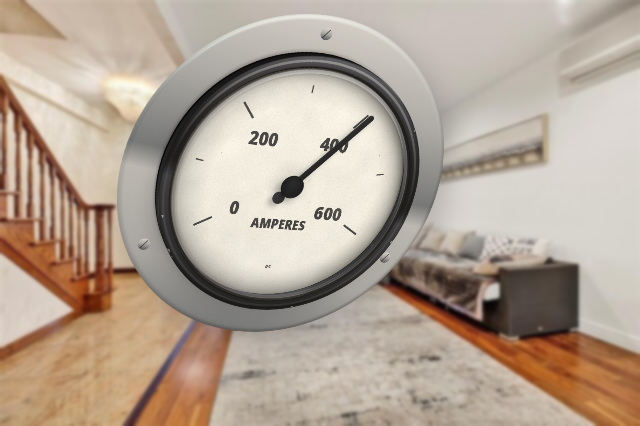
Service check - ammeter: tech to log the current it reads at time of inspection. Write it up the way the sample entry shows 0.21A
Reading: 400A
